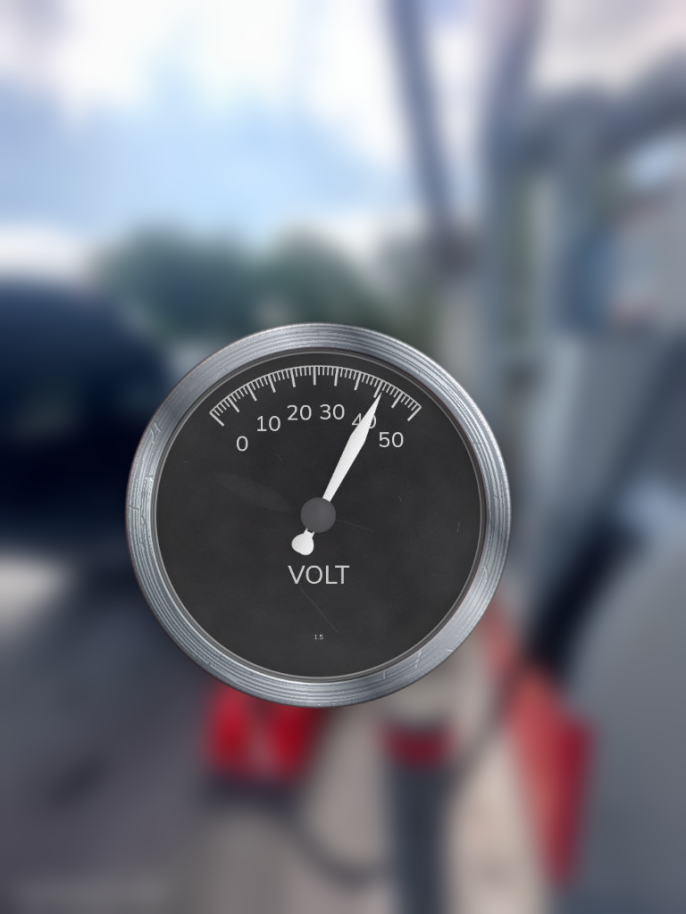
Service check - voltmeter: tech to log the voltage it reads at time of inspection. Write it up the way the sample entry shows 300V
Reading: 41V
